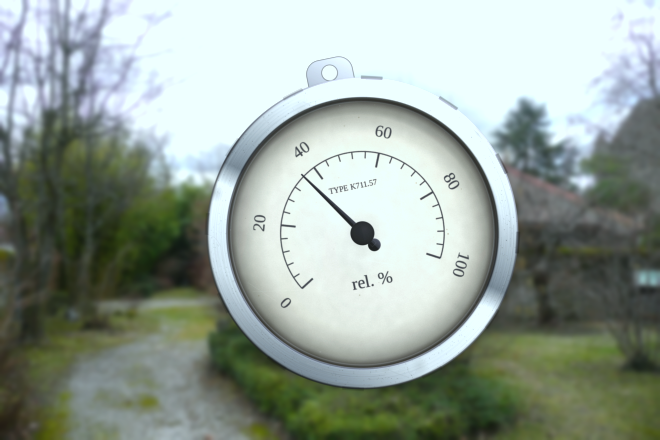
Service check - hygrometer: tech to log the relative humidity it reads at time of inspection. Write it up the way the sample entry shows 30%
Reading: 36%
